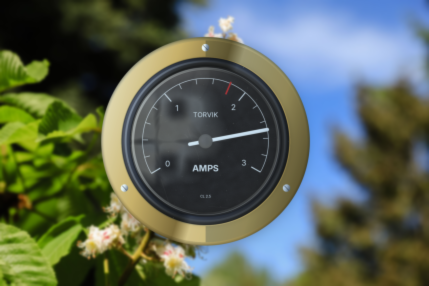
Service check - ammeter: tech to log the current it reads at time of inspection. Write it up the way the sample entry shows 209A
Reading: 2.5A
